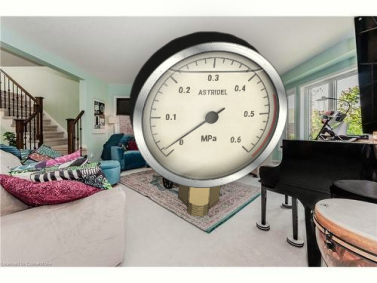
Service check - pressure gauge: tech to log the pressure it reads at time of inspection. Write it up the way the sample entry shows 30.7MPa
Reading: 0.02MPa
